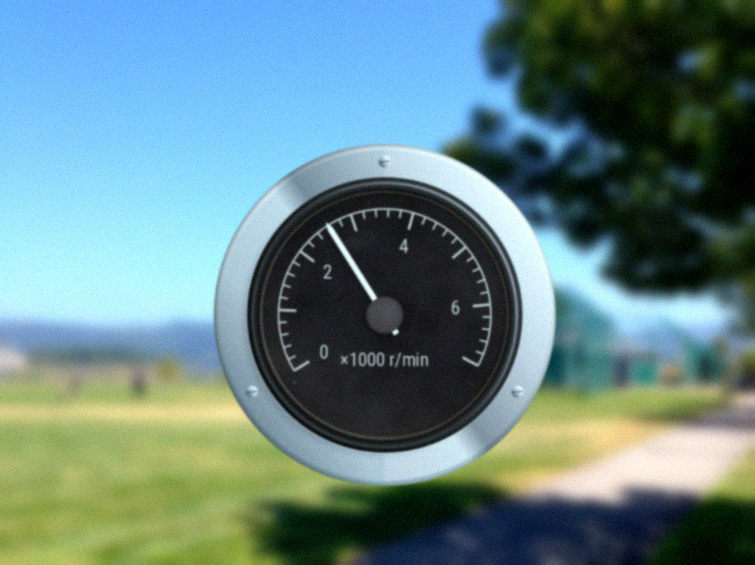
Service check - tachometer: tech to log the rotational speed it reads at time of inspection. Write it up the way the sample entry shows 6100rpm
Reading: 2600rpm
